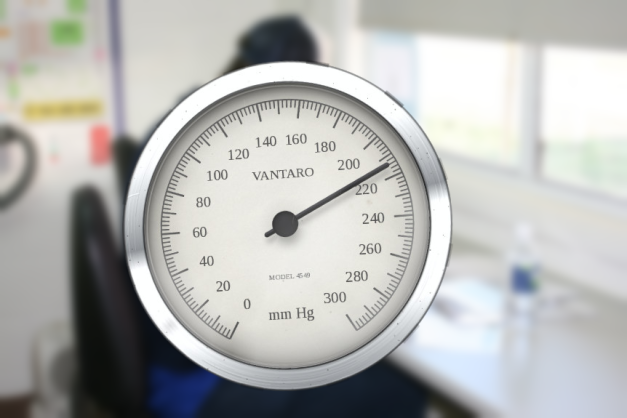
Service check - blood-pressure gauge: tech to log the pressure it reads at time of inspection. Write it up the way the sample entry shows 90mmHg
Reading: 214mmHg
